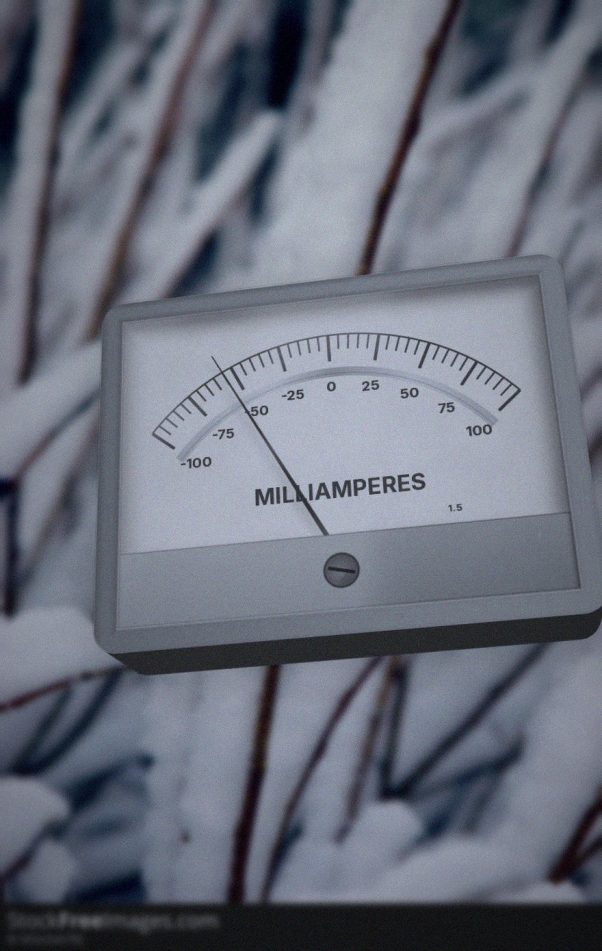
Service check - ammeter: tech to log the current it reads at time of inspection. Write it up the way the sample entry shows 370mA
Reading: -55mA
